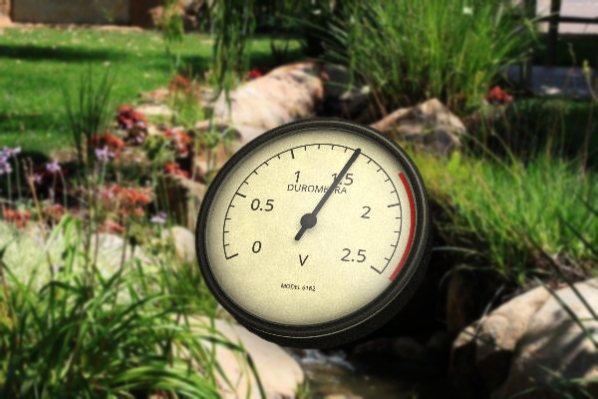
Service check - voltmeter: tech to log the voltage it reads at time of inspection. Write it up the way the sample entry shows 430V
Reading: 1.5V
